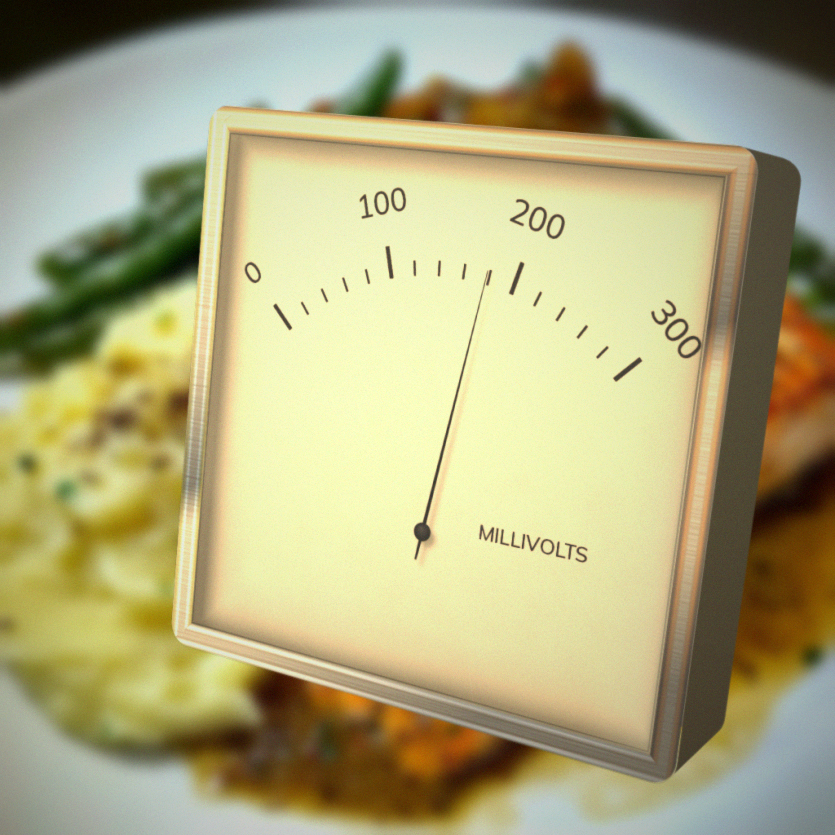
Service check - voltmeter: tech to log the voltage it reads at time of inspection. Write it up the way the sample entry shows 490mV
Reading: 180mV
